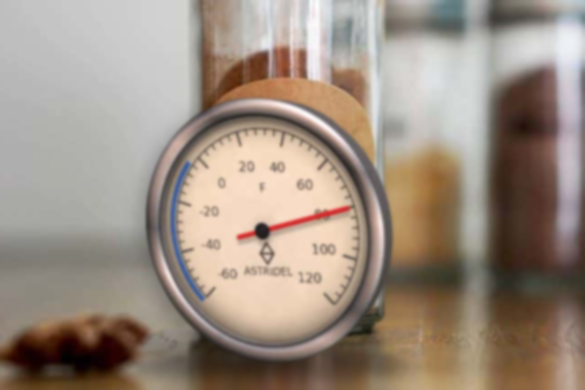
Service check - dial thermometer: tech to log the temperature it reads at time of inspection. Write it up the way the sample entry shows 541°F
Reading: 80°F
